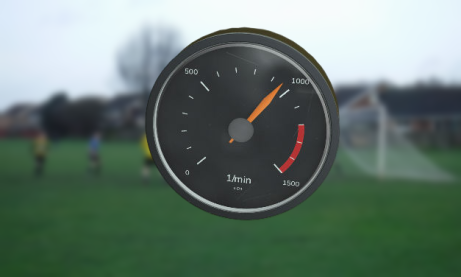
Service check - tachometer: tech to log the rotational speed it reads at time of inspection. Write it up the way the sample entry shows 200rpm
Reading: 950rpm
